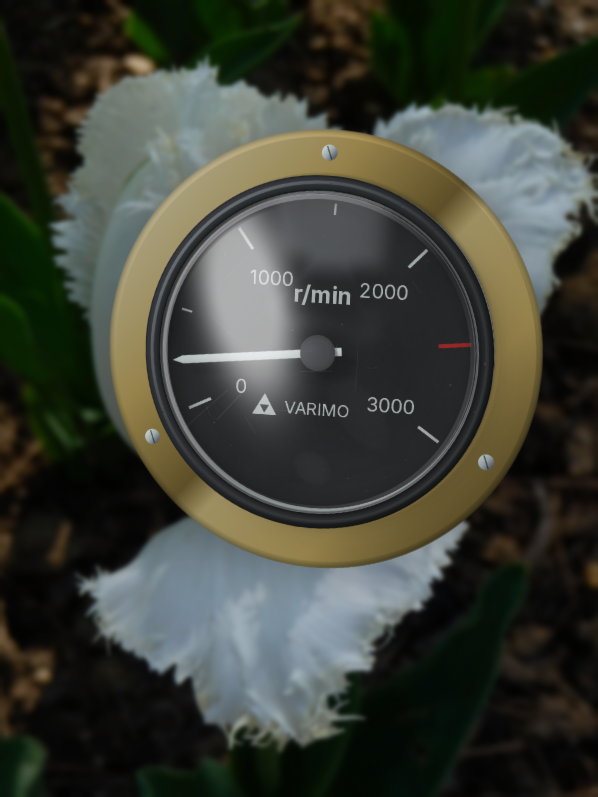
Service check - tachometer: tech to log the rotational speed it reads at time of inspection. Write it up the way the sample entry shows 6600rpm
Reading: 250rpm
